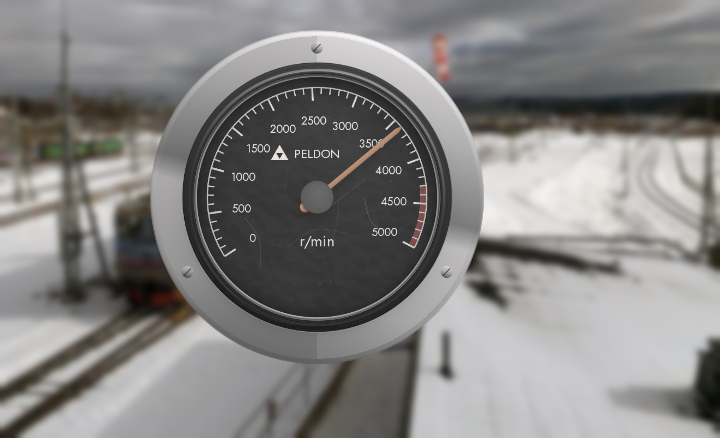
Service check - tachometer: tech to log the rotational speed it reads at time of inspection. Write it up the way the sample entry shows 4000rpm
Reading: 3600rpm
